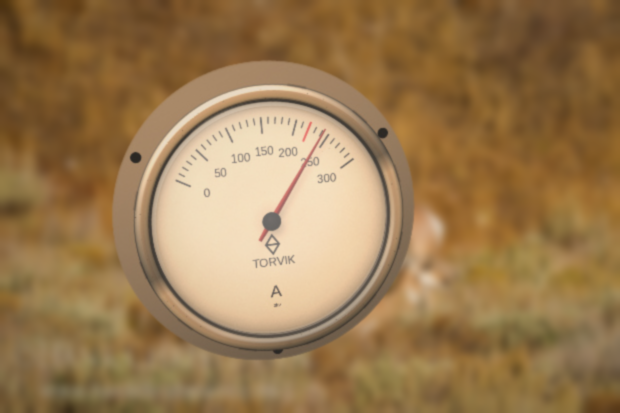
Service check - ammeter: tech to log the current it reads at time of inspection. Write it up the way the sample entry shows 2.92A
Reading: 240A
